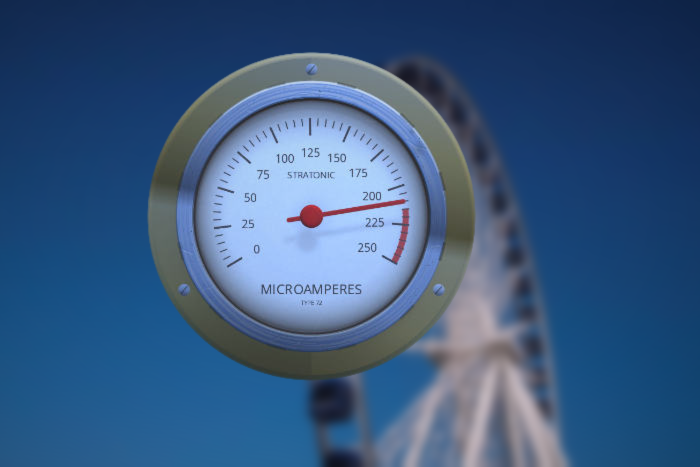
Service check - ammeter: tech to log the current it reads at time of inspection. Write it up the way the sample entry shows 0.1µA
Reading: 210µA
